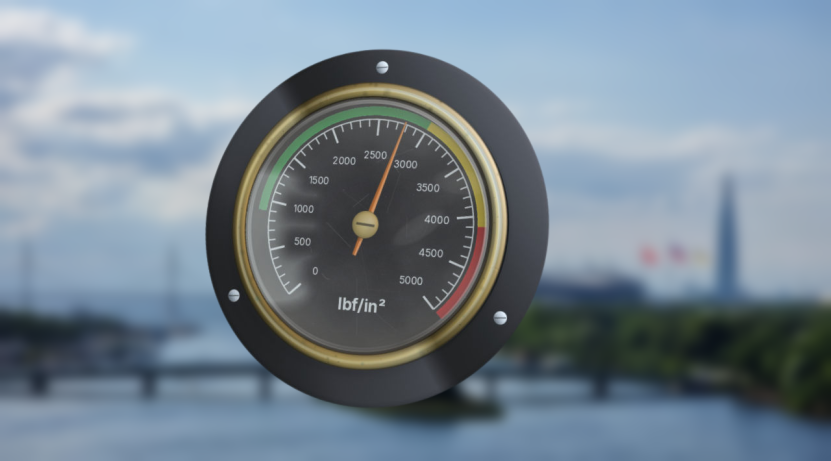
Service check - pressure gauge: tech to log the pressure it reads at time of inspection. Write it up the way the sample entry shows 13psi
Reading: 2800psi
